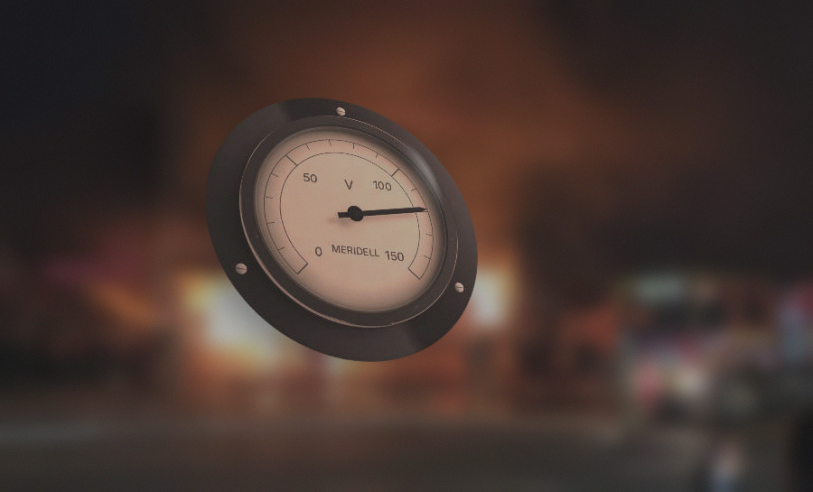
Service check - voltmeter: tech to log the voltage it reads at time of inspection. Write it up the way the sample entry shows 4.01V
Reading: 120V
